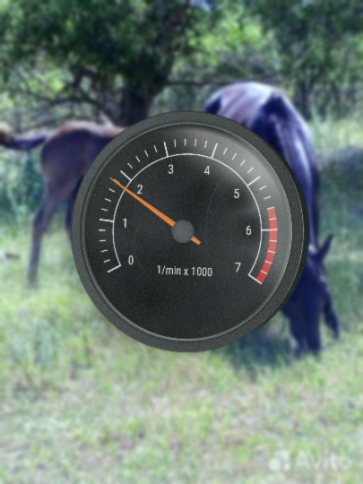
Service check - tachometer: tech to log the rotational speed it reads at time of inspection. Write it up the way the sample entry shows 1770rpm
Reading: 1800rpm
